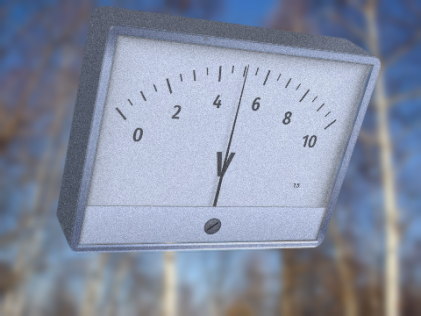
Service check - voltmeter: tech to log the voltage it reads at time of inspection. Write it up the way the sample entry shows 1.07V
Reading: 5V
